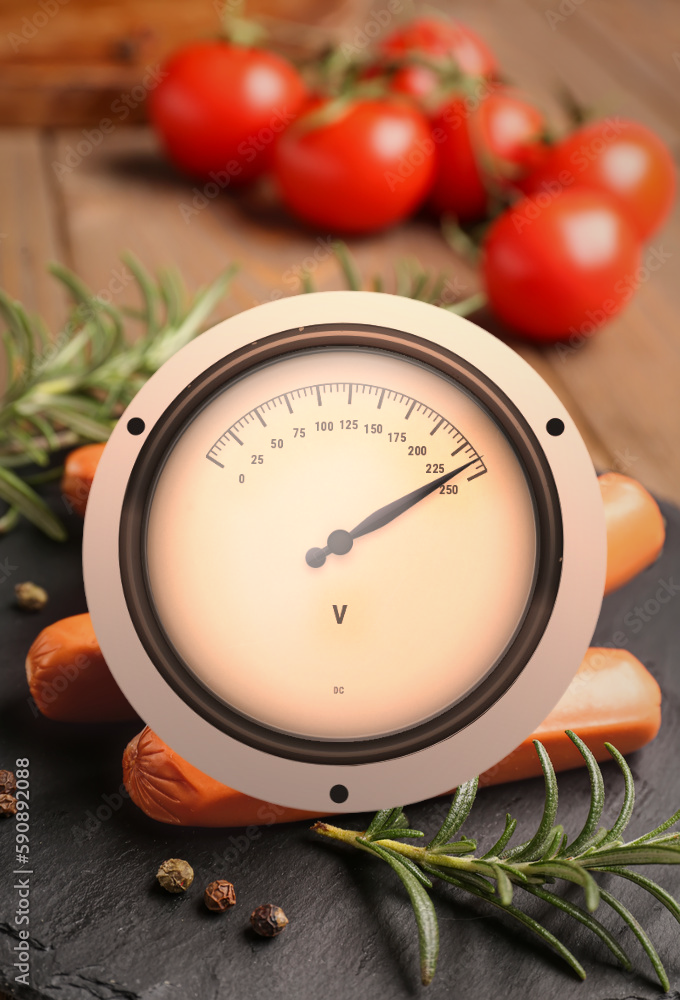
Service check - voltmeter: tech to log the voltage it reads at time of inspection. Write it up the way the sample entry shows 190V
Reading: 240V
